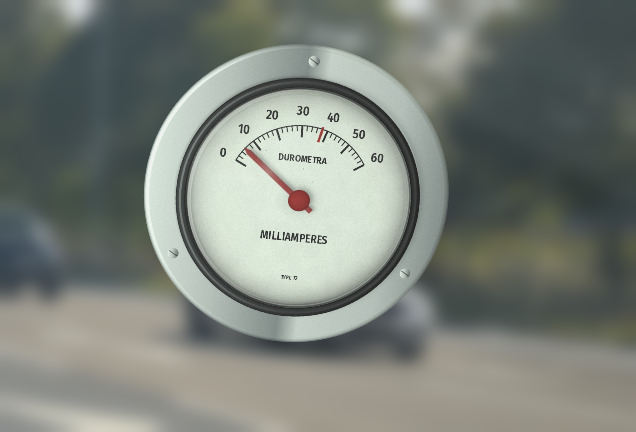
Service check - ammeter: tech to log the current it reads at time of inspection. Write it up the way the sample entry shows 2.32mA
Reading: 6mA
